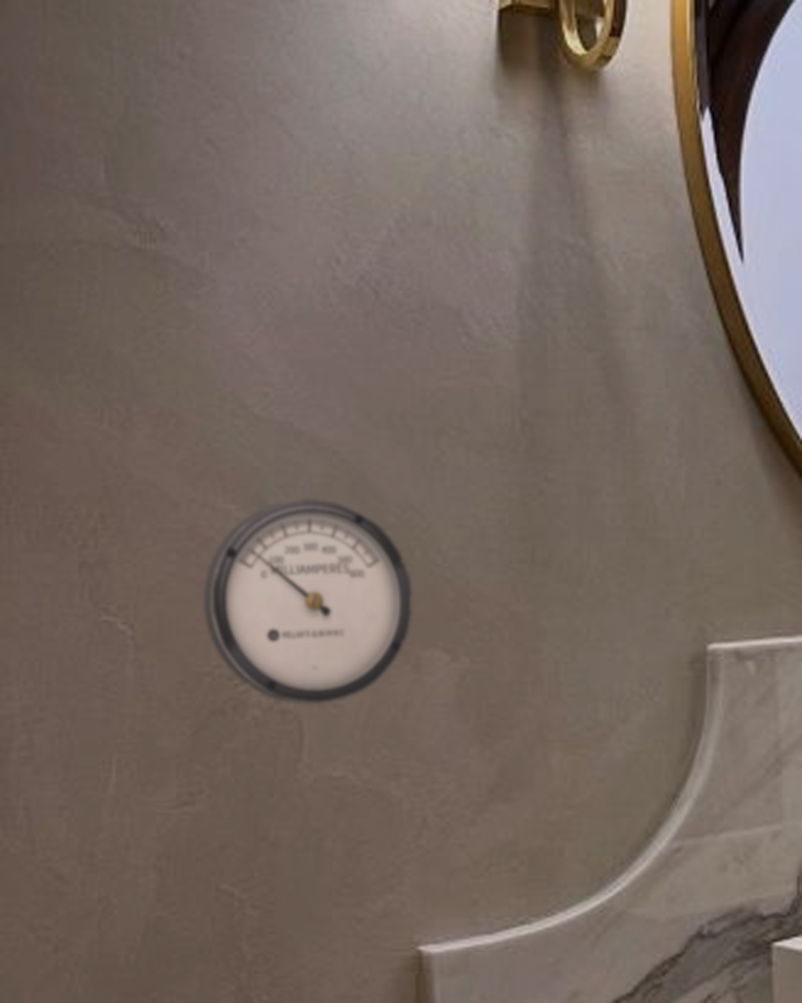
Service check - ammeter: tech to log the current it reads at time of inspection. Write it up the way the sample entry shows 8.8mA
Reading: 50mA
